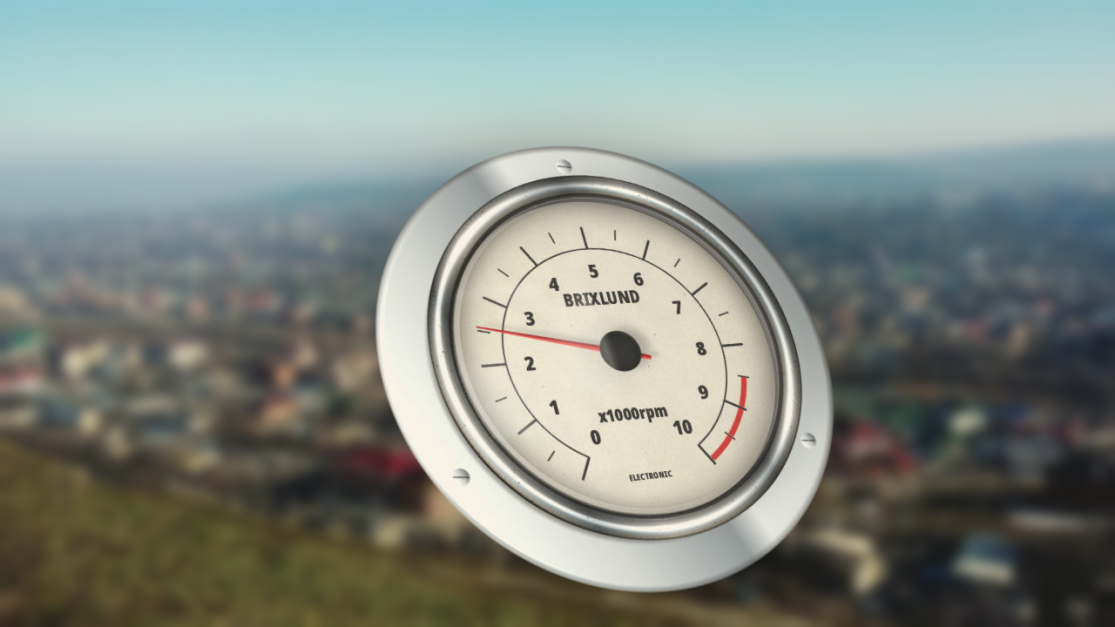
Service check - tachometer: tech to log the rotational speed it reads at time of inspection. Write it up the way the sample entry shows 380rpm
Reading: 2500rpm
